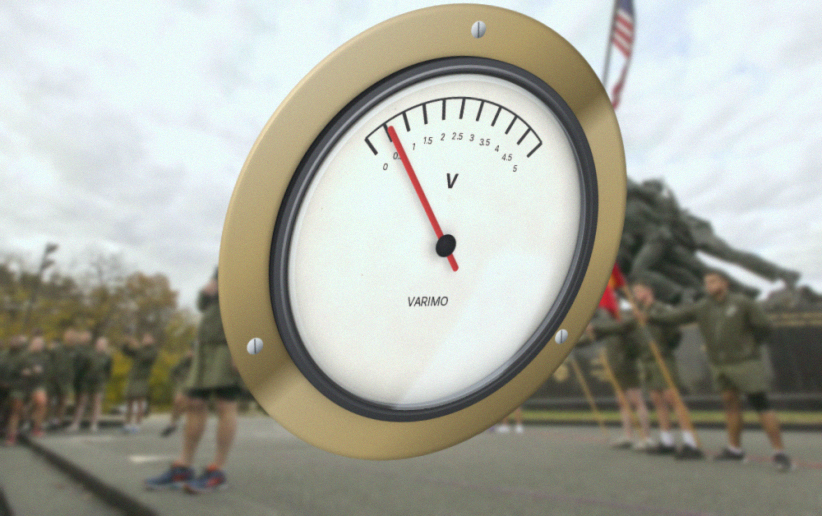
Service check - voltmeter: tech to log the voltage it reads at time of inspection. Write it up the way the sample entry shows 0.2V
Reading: 0.5V
